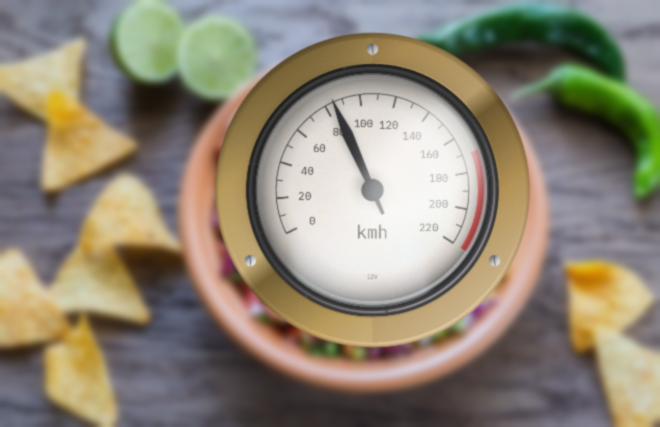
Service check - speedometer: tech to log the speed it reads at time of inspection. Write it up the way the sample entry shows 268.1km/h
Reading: 85km/h
